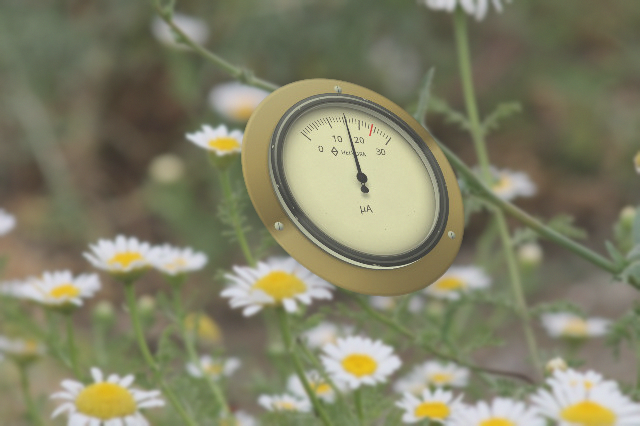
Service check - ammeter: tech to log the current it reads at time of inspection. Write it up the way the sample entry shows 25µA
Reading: 15µA
